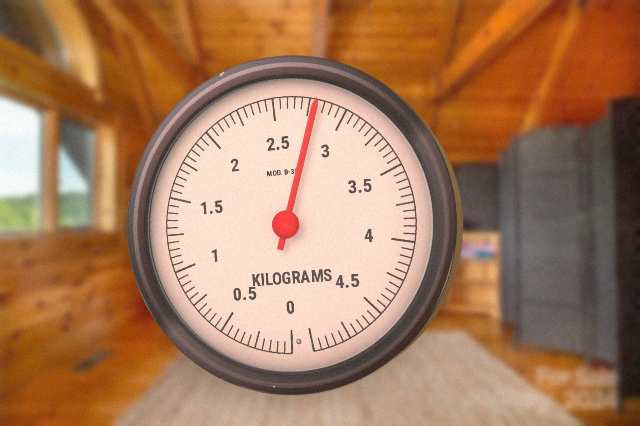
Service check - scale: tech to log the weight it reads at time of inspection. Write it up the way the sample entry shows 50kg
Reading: 2.8kg
